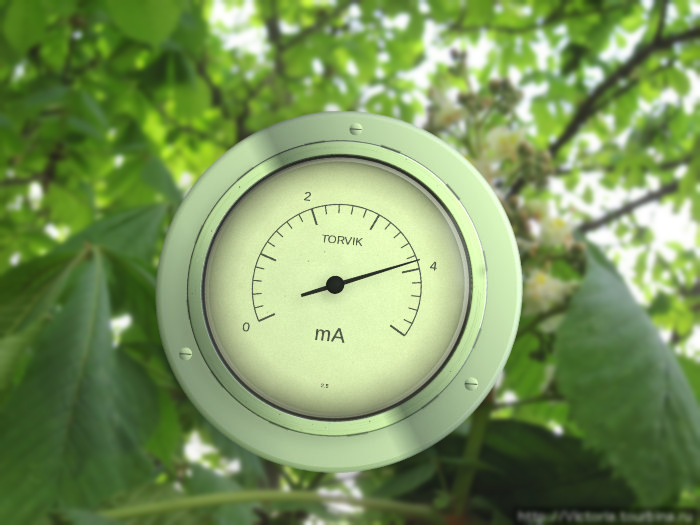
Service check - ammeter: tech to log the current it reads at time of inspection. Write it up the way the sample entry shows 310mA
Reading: 3.9mA
